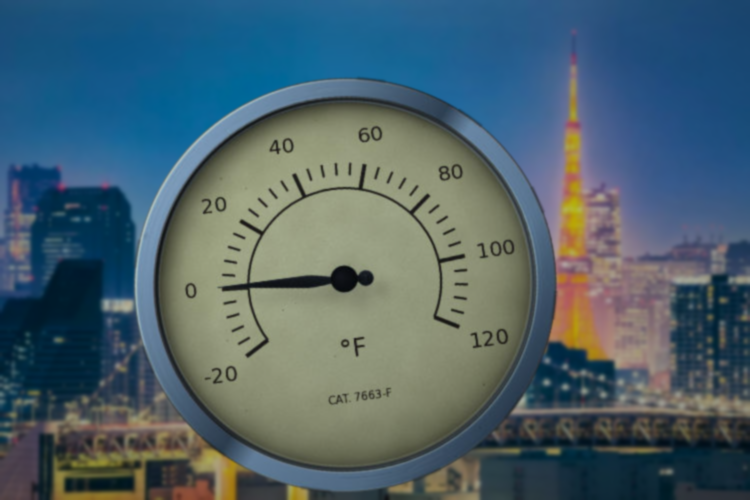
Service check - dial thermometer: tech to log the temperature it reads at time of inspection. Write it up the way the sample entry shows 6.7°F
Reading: 0°F
